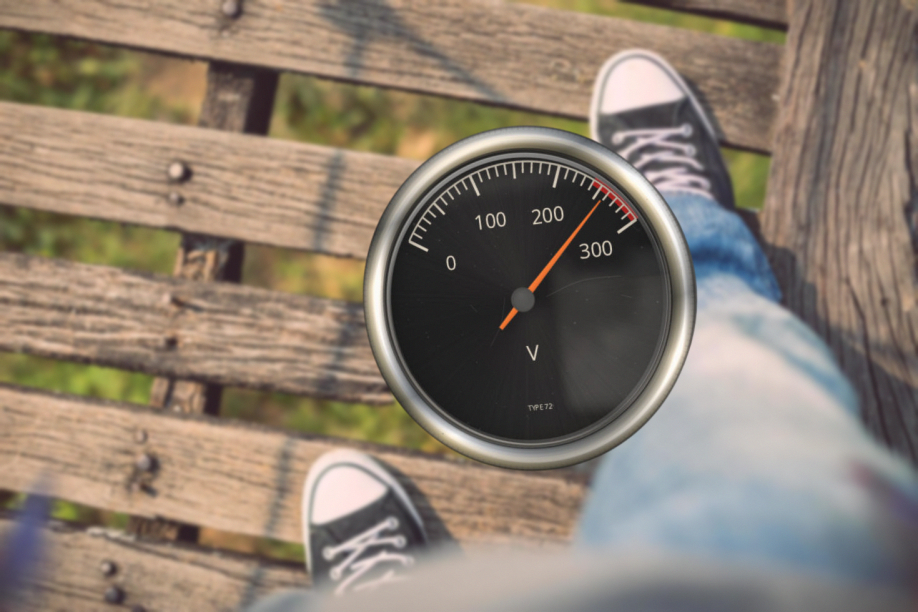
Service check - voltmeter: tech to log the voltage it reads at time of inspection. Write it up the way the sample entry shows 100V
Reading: 260V
